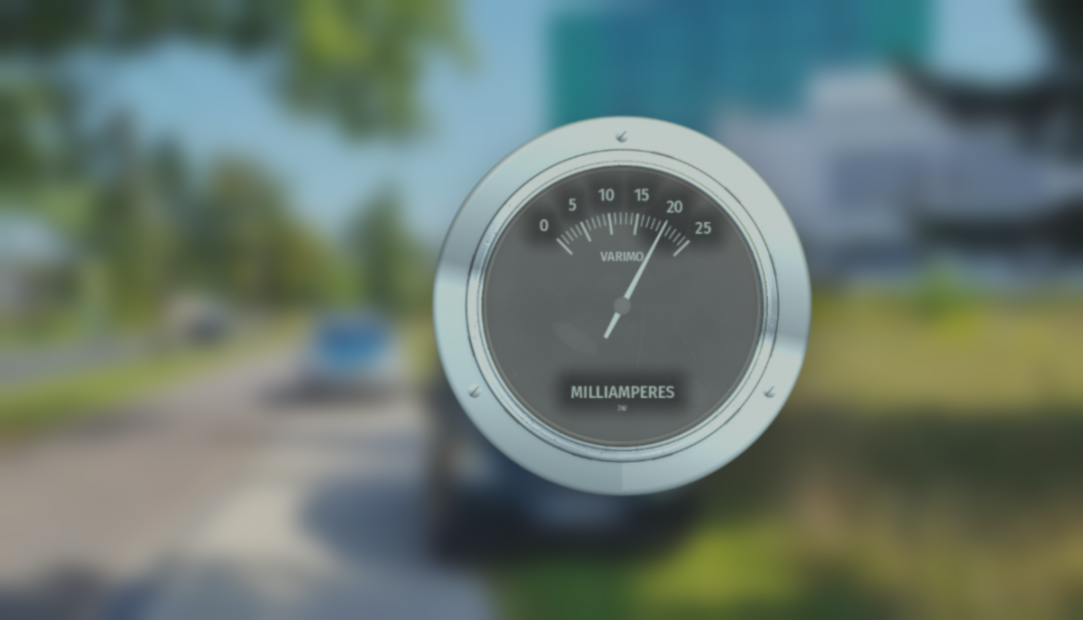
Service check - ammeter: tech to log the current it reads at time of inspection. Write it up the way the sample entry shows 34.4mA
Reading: 20mA
